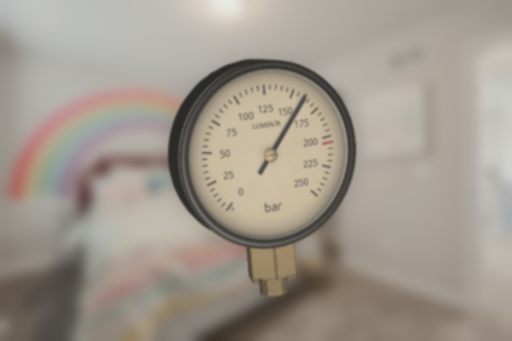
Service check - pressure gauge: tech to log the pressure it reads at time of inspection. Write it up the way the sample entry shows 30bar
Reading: 160bar
